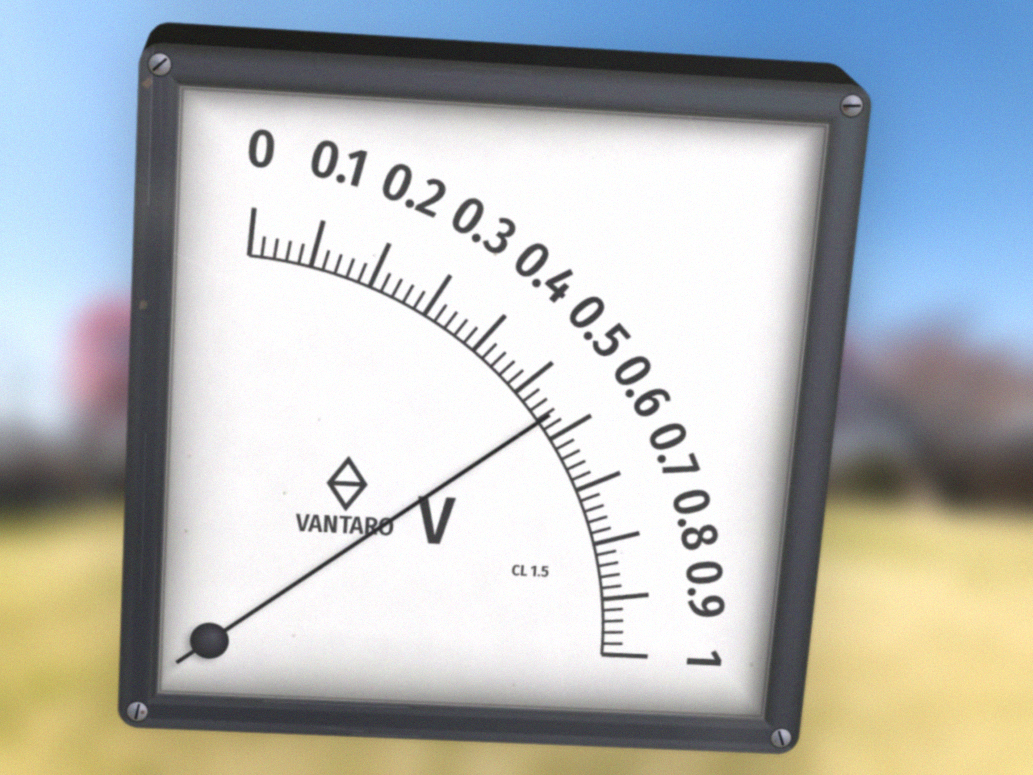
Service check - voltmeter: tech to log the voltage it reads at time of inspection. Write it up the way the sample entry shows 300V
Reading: 0.56V
